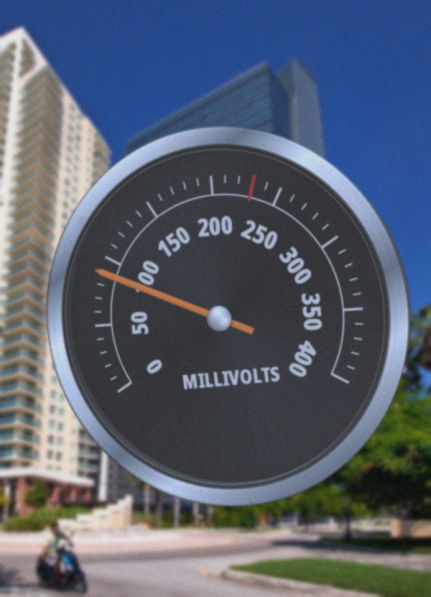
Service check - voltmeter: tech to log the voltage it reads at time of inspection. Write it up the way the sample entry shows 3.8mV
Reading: 90mV
